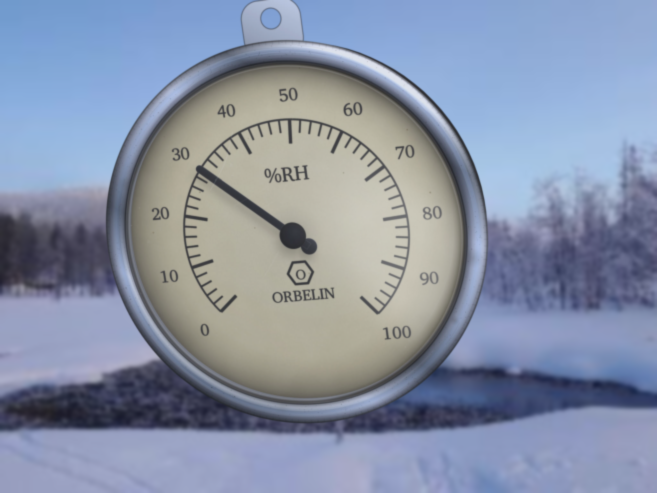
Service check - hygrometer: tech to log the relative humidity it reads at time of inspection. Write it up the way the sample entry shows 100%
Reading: 30%
